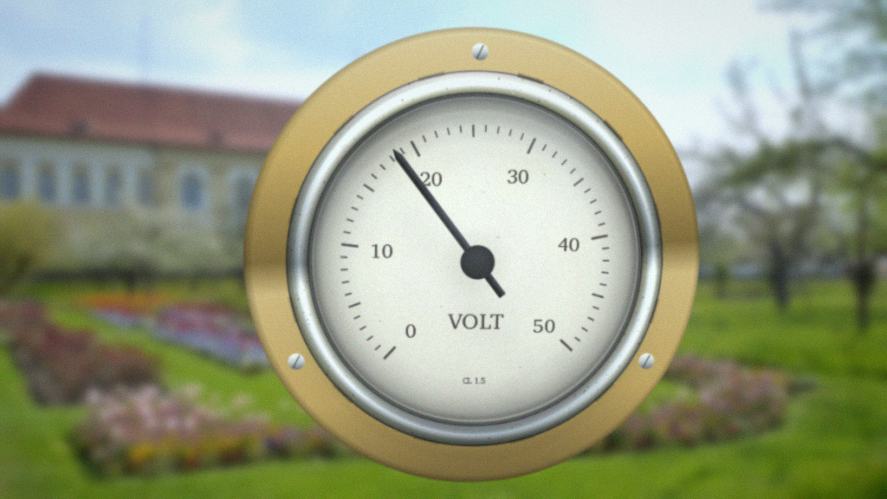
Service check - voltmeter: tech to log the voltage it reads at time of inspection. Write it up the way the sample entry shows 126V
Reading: 18.5V
